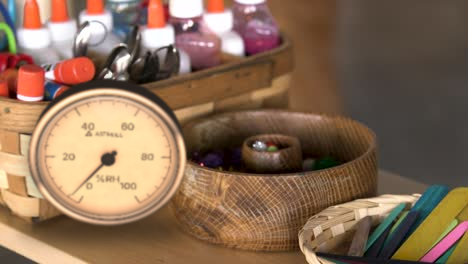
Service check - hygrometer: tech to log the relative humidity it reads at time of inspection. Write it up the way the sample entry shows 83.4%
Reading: 4%
